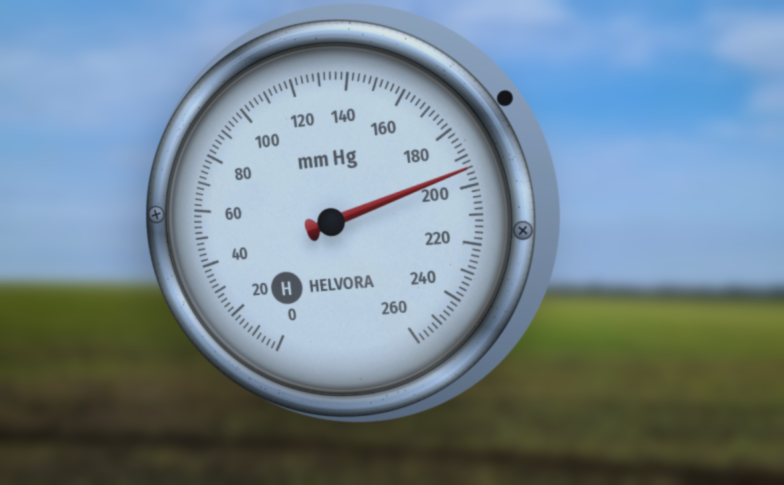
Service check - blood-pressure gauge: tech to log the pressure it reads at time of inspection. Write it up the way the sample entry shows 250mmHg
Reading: 194mmHg
